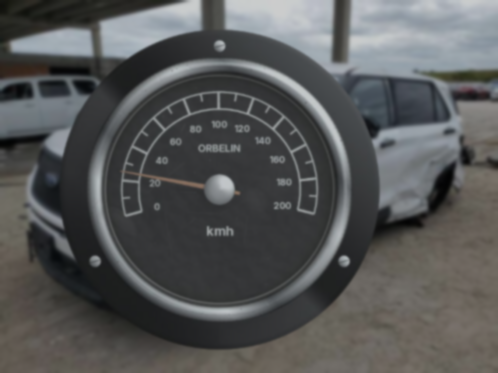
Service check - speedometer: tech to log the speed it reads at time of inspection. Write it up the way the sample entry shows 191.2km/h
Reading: 25km/h
